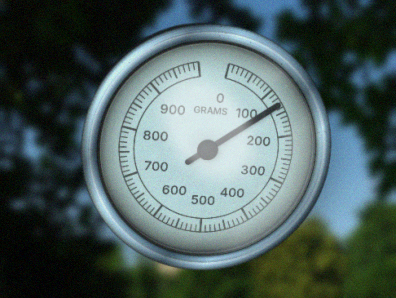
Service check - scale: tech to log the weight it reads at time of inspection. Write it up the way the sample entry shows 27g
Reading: 130g
